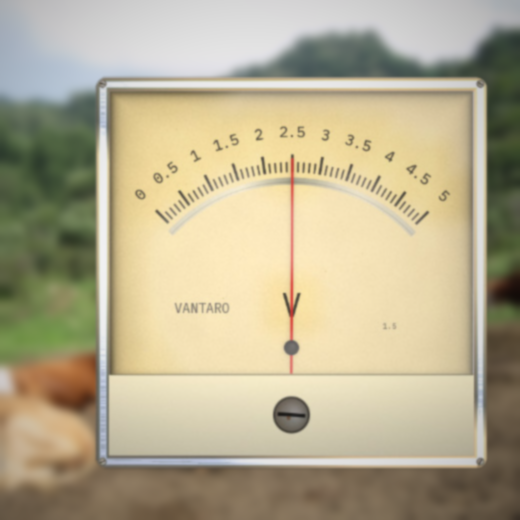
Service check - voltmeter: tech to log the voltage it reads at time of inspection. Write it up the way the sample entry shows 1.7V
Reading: 2.5V
